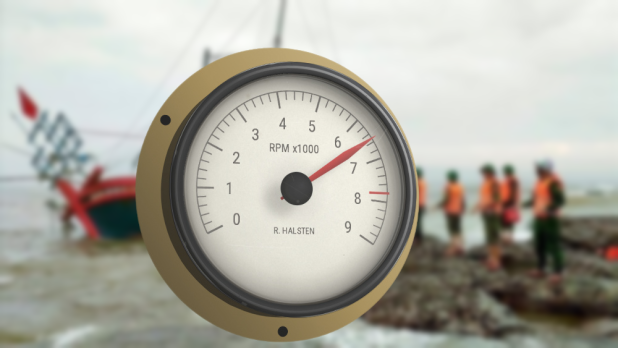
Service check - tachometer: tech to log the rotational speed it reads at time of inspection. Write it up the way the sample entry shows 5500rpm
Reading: 6500rpm
